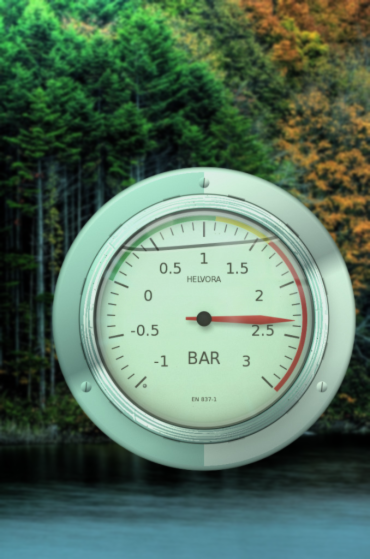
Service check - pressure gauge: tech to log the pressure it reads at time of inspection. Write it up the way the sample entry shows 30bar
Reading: 2.35bar
